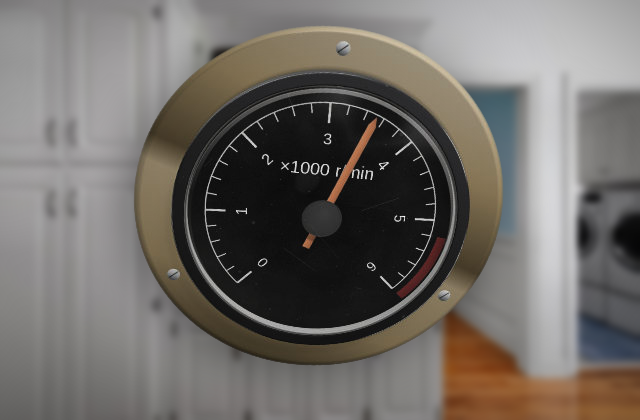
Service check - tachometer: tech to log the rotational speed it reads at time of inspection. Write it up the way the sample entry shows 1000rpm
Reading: 3500rpm
